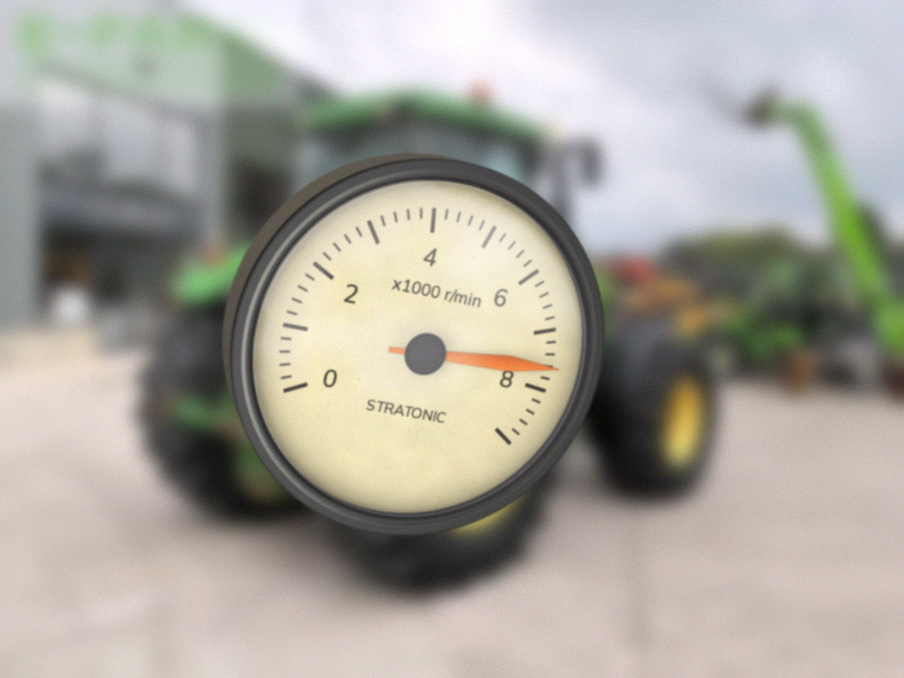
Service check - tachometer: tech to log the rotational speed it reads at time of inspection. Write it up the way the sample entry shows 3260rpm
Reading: 7600rpm
